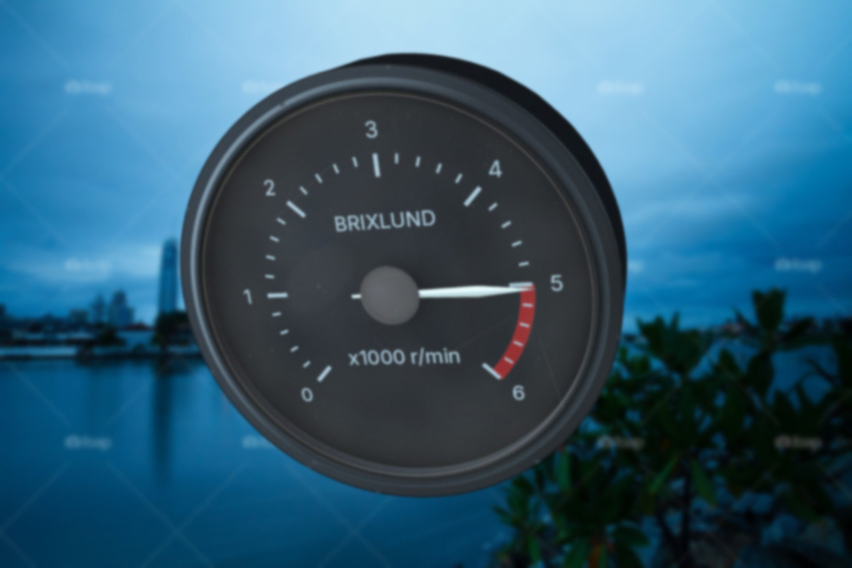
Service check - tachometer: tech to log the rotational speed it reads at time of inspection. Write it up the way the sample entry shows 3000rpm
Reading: 5000rpm
